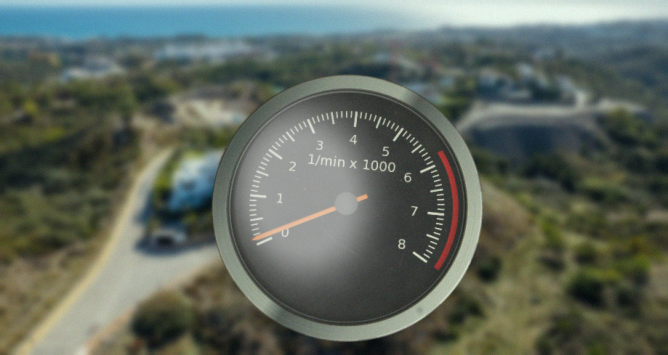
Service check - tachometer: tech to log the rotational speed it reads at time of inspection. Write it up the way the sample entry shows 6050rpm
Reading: 100rpm
